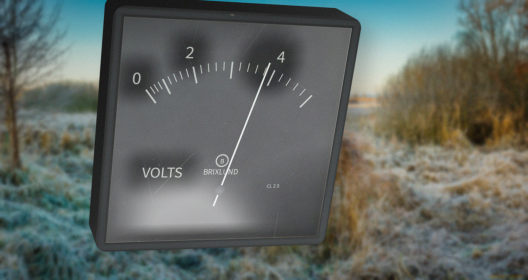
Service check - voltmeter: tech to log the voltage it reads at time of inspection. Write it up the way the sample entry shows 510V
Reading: 3.8V
